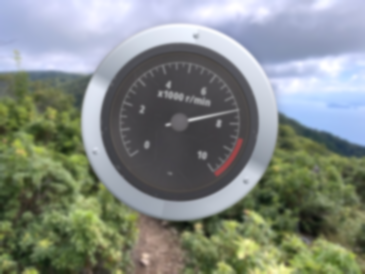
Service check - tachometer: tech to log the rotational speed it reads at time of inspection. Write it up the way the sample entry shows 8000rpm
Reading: 7500rpm
